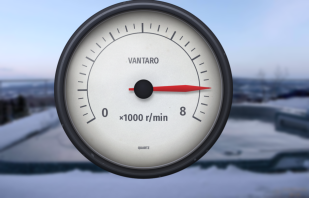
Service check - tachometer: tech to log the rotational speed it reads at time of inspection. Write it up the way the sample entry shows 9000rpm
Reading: 7000rpm
